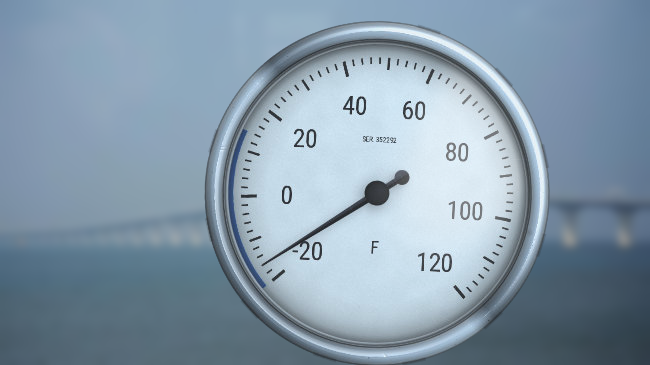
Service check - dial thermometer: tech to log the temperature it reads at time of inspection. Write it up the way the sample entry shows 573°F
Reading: -16°F
